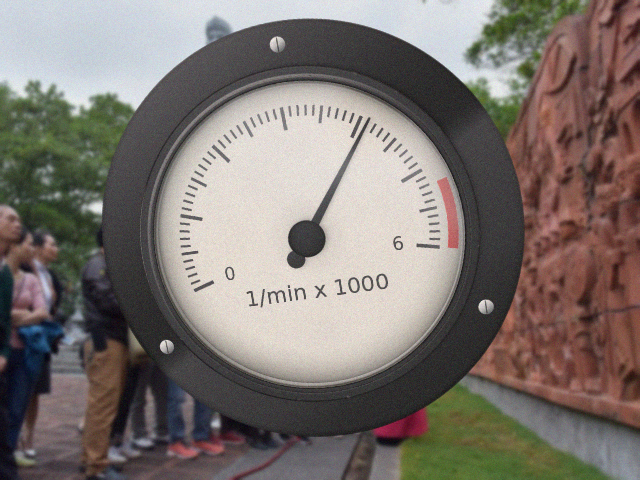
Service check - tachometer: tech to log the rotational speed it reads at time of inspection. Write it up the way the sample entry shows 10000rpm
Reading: 4100rpm
